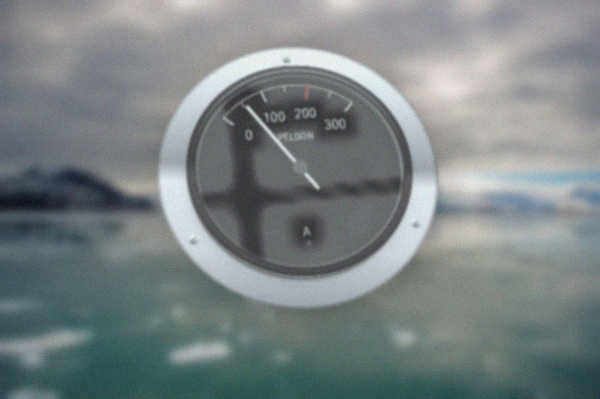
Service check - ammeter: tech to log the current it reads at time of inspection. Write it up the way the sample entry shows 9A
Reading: 50A
